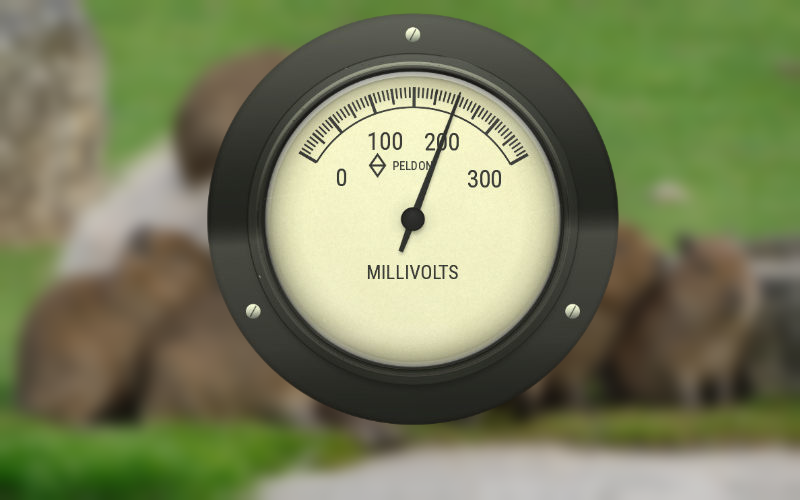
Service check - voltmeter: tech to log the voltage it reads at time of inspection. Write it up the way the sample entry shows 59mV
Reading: 200mV
